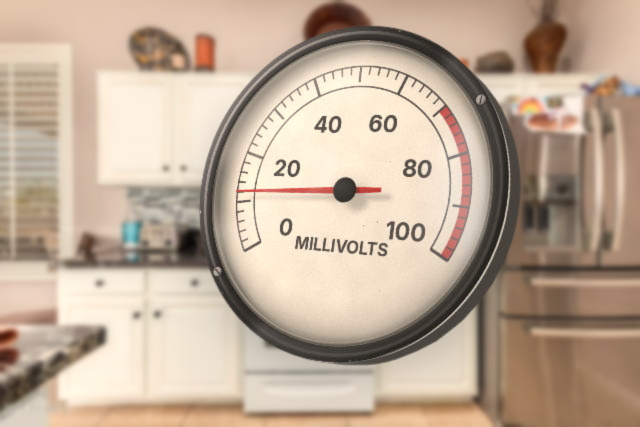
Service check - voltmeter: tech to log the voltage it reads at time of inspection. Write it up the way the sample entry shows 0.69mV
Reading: 12mV
